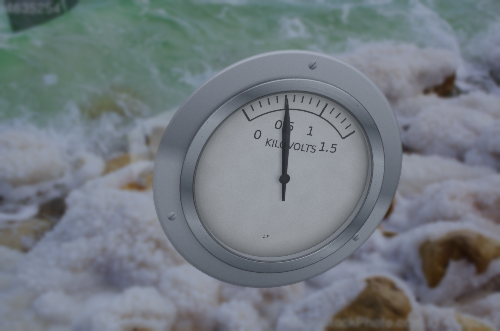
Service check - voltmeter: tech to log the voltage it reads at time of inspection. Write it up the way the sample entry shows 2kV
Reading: 0.5kV
